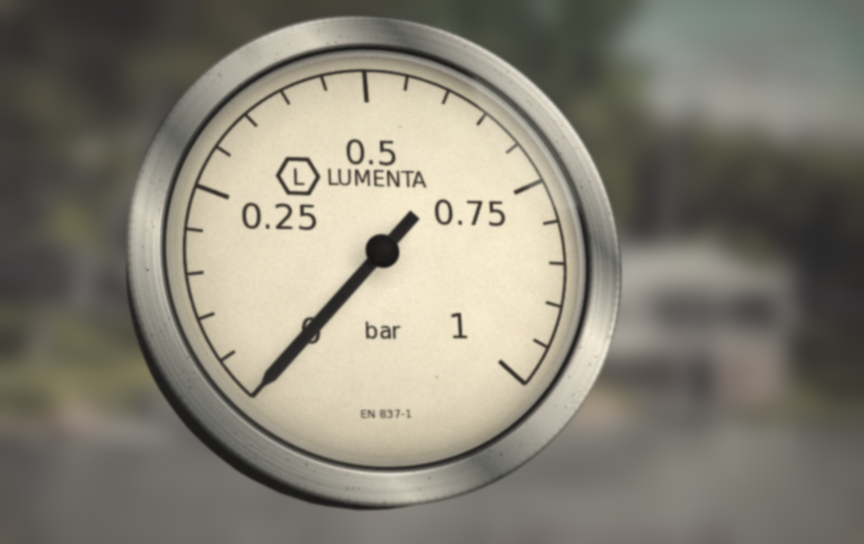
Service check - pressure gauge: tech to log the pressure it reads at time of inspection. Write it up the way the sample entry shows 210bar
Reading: 0bar
